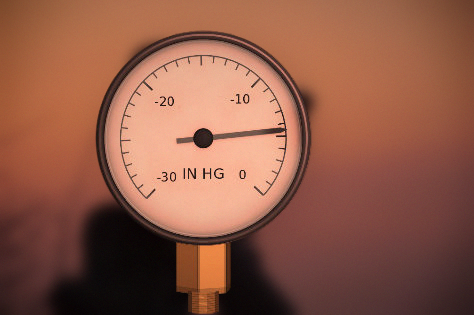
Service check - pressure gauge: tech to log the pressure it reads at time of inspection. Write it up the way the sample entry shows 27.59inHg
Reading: -5.5inHg
